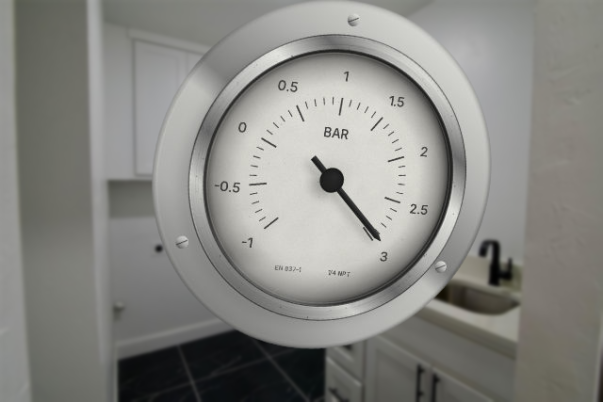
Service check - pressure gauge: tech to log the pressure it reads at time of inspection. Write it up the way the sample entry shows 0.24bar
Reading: 2.95bar
